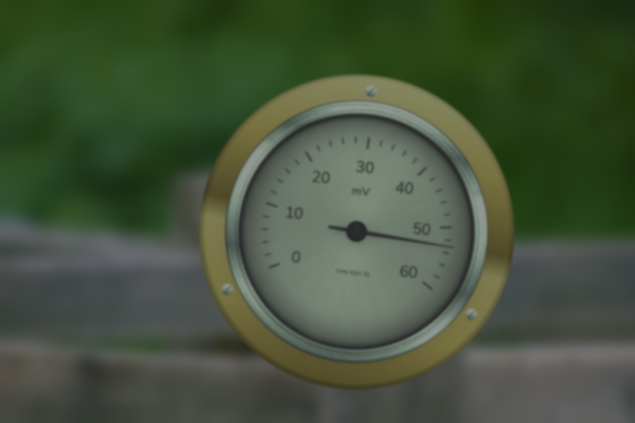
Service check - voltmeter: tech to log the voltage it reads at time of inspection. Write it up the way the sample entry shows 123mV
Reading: 53mV
